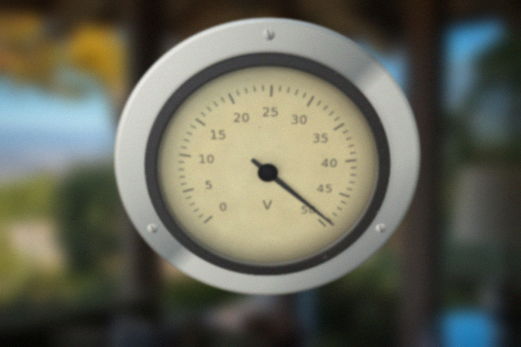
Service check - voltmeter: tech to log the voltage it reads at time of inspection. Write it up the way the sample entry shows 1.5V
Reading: 49V
